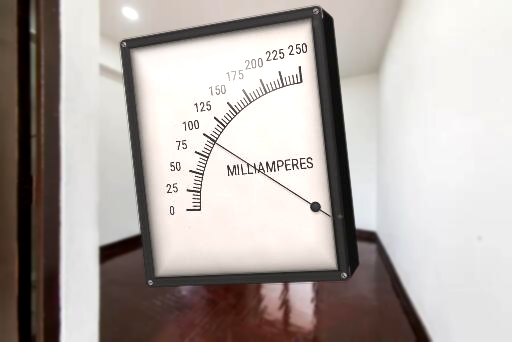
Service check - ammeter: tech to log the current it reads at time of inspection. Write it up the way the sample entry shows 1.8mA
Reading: 100mA
